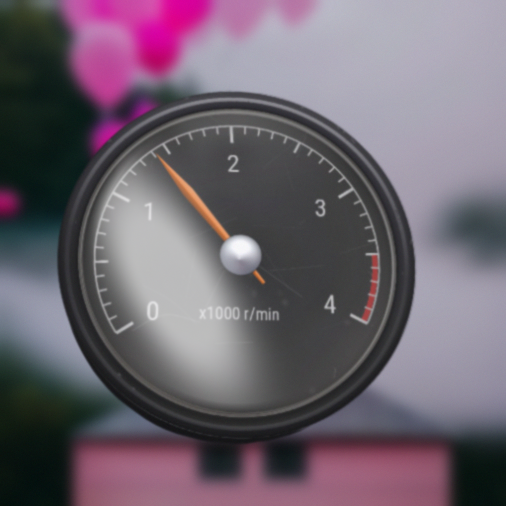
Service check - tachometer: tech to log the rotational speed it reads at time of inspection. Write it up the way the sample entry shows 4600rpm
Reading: 1400rpm
